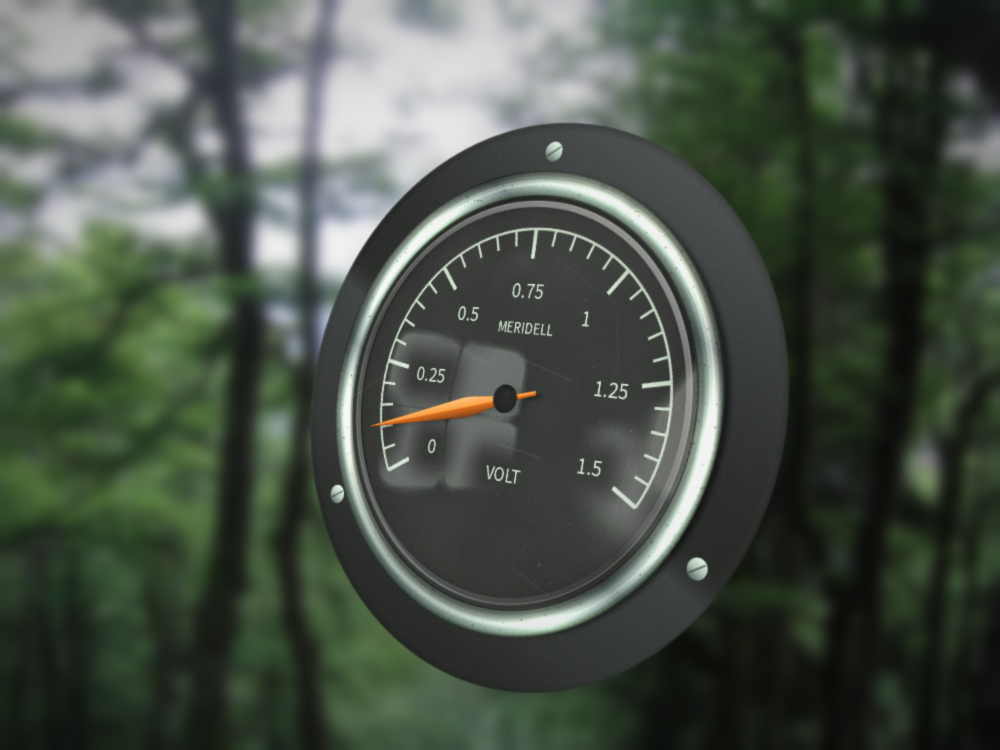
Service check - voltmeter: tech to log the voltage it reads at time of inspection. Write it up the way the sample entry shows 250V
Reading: 0.1V
